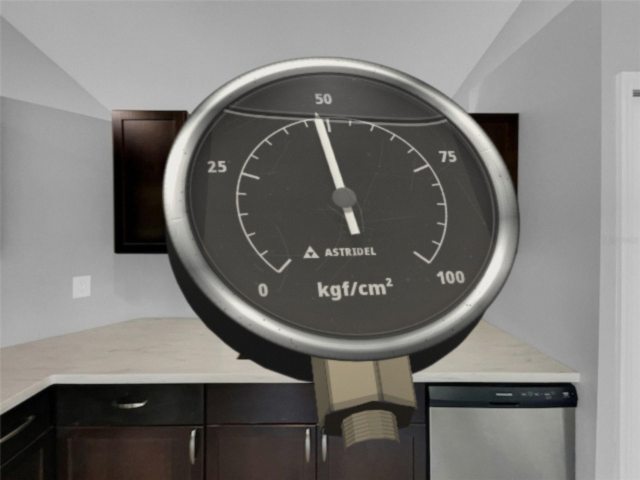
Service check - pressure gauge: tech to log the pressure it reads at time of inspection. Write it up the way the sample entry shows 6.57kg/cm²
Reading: 47.5kg/cm²
